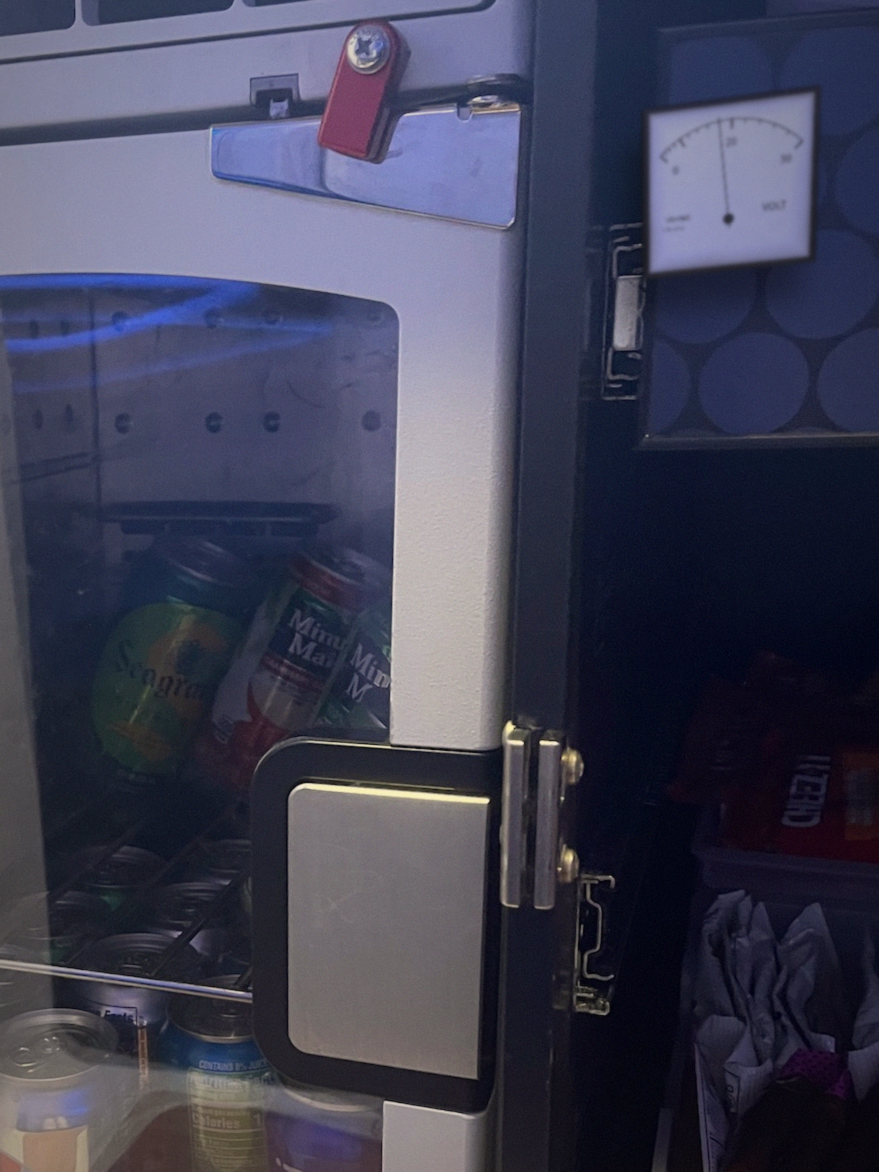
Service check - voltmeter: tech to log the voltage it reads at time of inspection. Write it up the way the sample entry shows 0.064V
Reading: 18V
